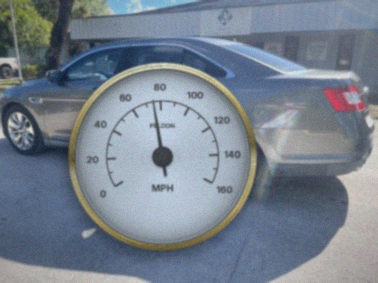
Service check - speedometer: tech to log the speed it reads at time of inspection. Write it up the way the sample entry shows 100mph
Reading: 75mph
